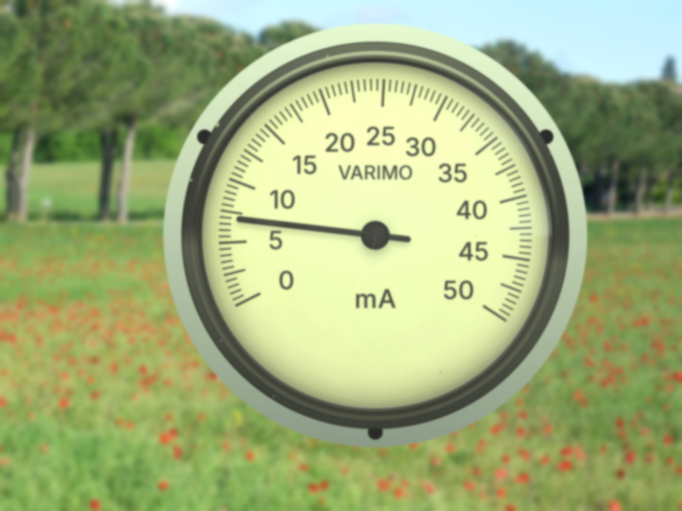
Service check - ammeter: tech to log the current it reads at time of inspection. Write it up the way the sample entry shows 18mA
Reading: 7mA
